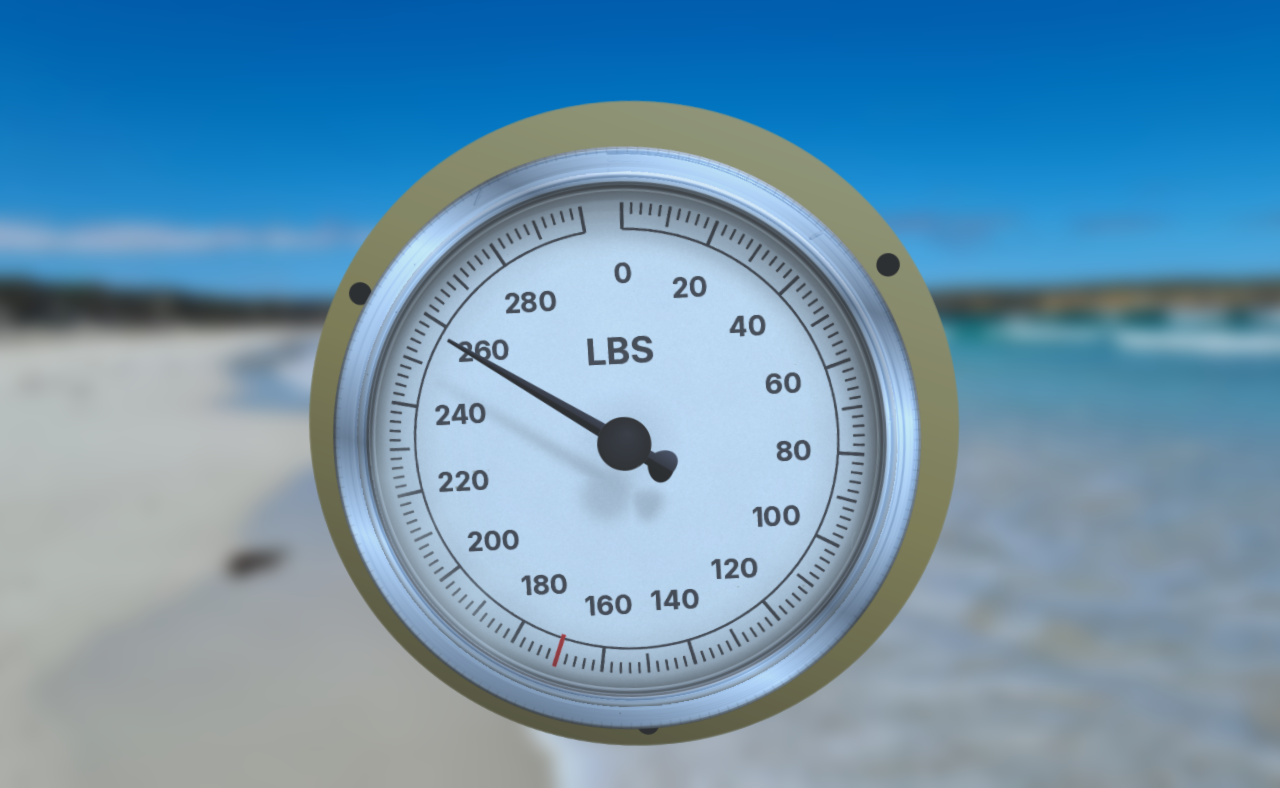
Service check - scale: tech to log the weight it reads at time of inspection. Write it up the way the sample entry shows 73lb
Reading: 258lb
